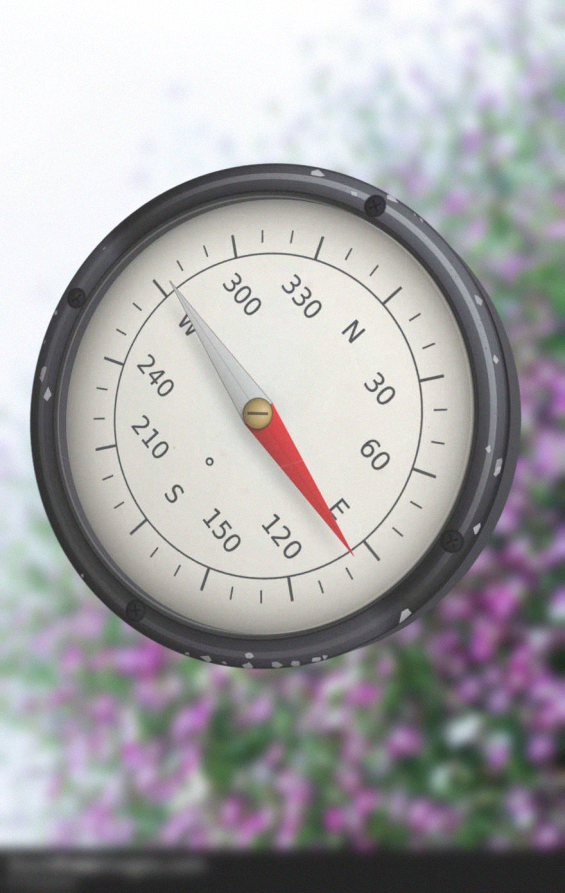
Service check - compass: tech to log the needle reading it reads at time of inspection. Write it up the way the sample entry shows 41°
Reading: 95°
